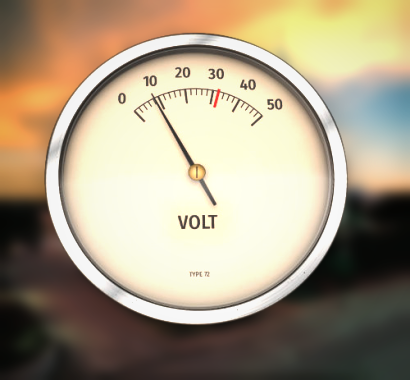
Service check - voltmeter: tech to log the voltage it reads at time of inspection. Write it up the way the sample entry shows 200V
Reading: 8V
